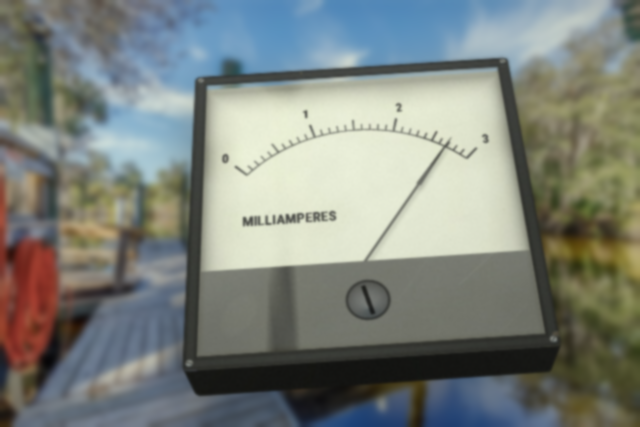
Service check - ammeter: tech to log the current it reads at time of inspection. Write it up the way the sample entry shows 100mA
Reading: 2.7mA
